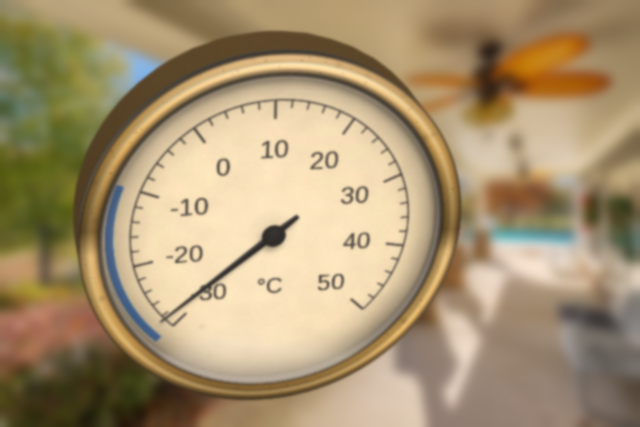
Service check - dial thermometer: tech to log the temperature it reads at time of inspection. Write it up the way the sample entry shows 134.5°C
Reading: -28°C
